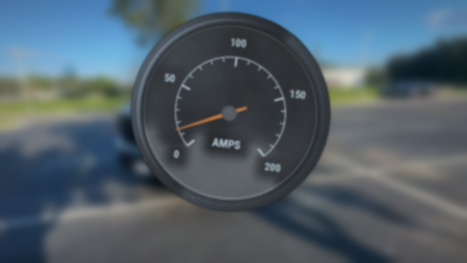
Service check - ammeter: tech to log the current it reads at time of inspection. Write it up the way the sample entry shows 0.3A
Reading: 15A
